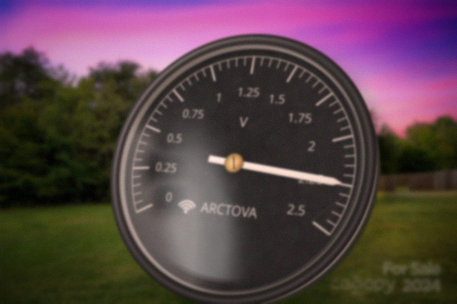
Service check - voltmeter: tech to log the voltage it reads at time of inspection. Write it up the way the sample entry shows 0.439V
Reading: 2.25V
